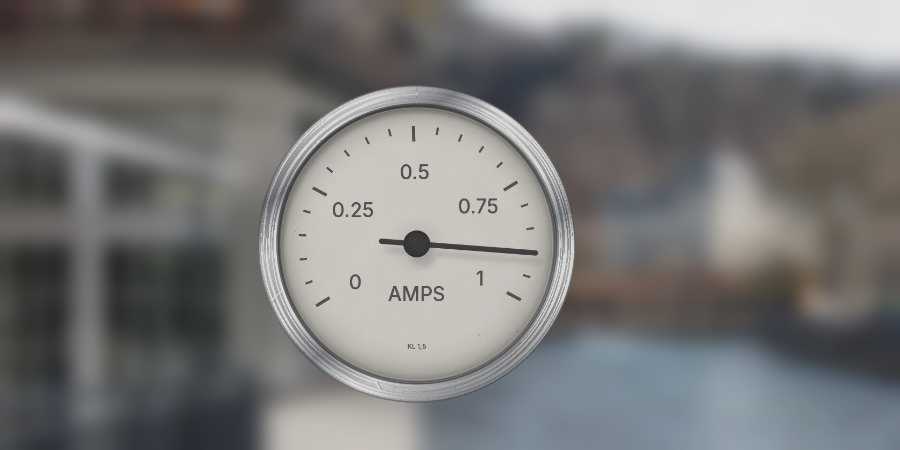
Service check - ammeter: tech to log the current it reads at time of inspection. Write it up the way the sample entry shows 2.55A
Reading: 0.9A
